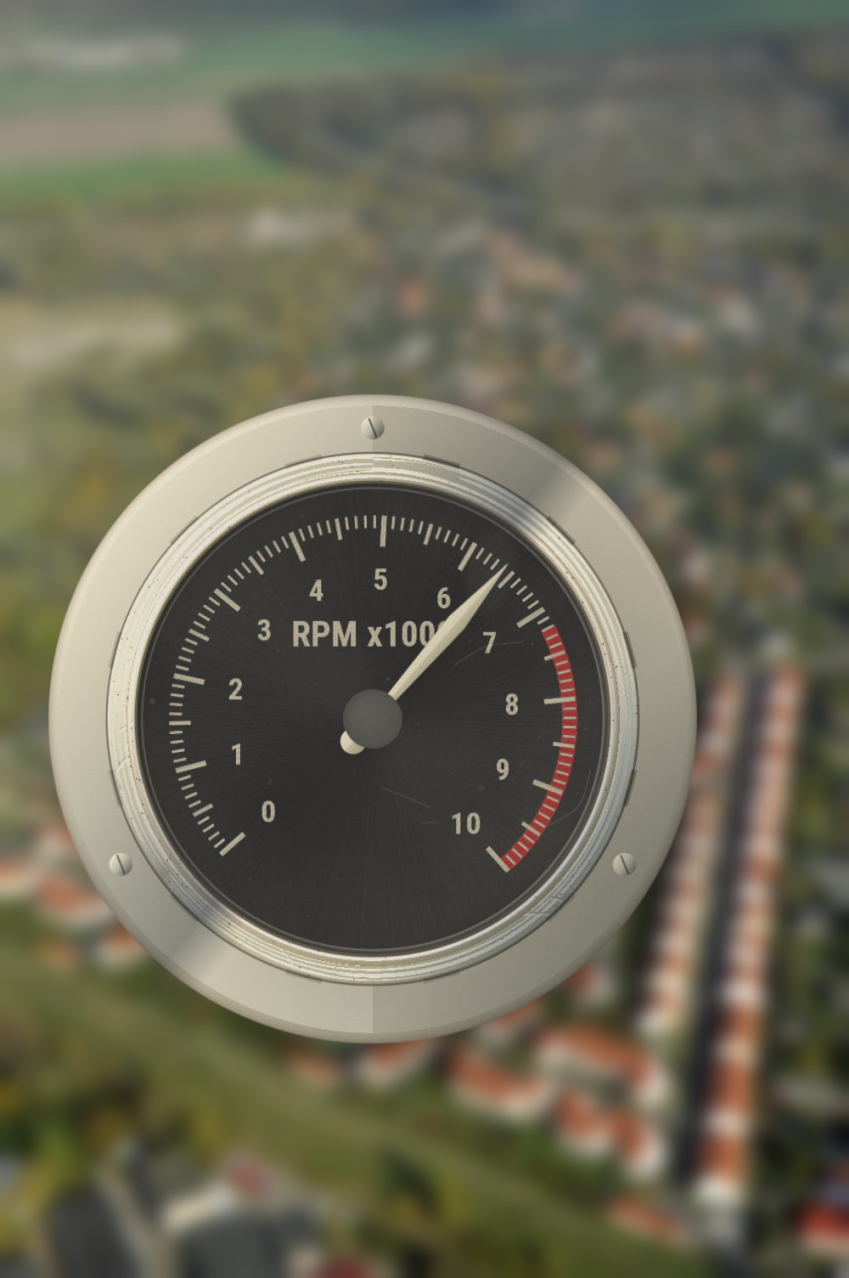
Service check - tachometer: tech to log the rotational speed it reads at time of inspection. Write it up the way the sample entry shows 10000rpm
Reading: 6400rpm
